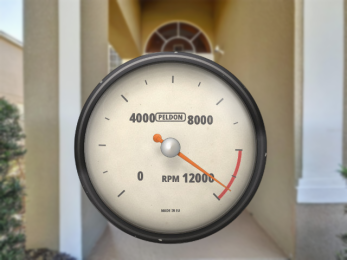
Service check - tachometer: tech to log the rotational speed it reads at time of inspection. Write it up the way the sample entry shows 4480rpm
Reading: 11500rpm
